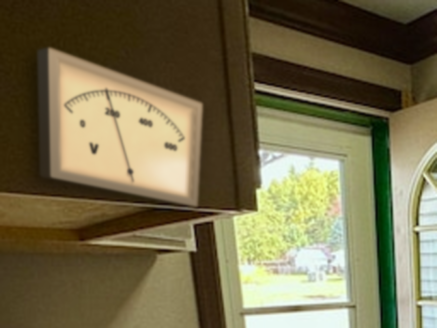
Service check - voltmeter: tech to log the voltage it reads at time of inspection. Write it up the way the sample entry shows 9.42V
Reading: 200V
